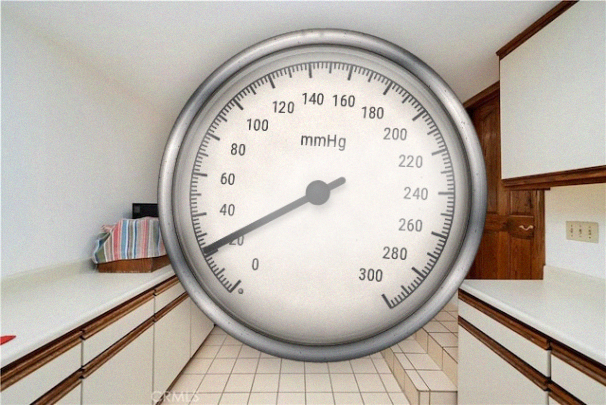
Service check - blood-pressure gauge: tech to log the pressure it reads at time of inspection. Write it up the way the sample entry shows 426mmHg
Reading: 22mmHg
